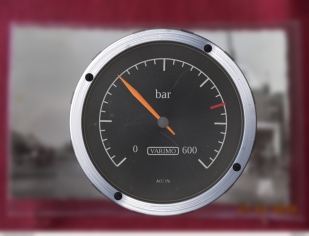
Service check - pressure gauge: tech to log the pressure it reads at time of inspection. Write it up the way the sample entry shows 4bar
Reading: 200bar
